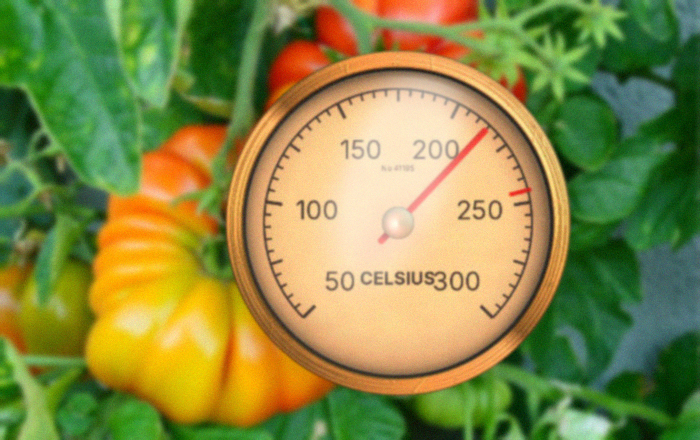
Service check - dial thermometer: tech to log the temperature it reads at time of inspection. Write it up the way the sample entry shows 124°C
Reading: 215°C
